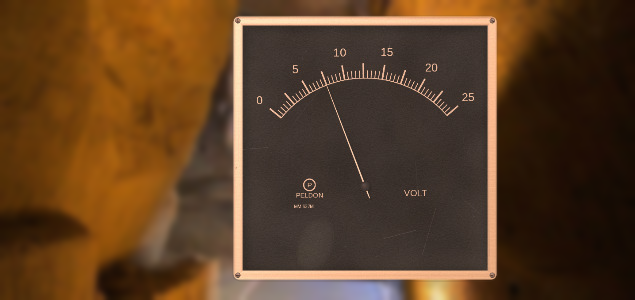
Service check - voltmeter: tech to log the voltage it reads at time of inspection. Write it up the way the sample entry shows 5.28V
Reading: 7.5V
